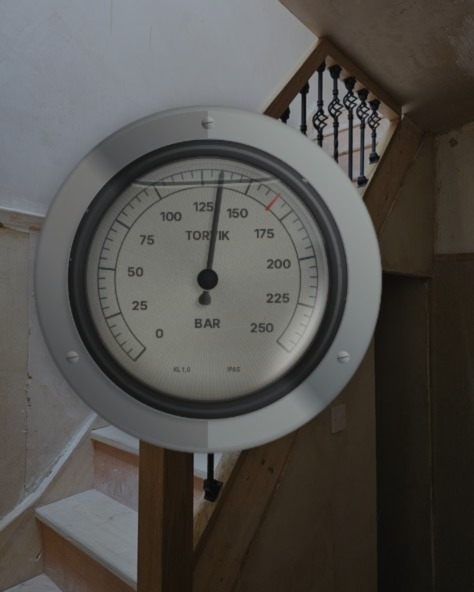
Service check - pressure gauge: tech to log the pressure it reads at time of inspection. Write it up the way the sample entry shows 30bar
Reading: 135bar
